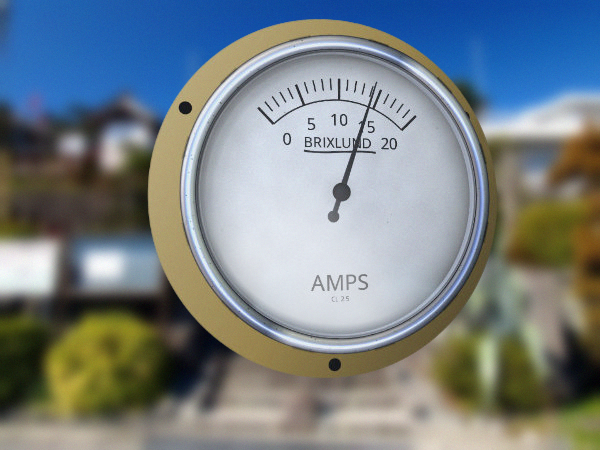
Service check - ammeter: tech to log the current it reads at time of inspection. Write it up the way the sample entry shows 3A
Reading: 14A
